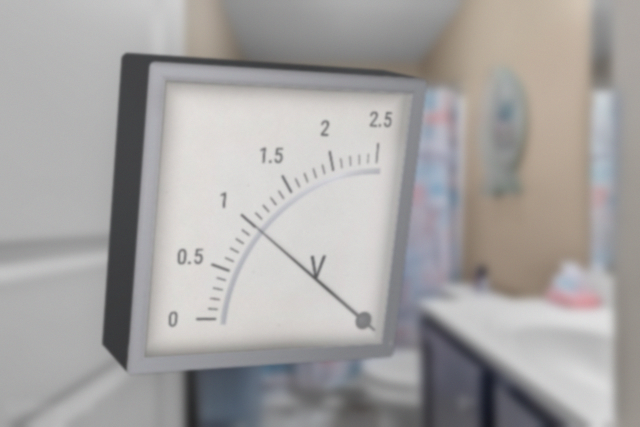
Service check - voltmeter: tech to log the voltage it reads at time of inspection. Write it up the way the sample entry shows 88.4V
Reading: 1V
